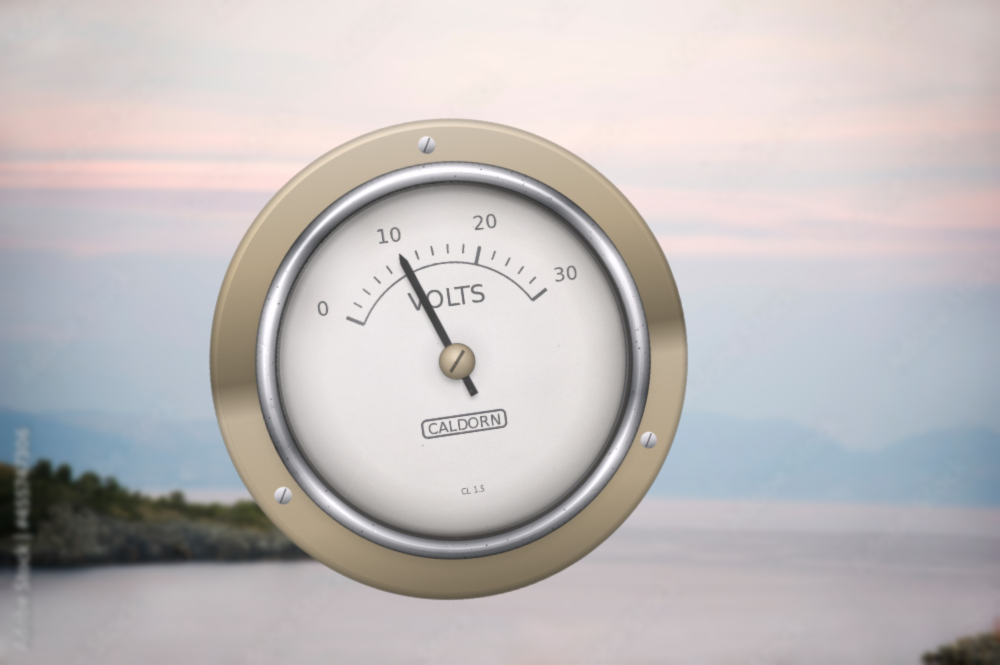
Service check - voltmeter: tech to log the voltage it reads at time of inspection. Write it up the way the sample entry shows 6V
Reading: 10V
